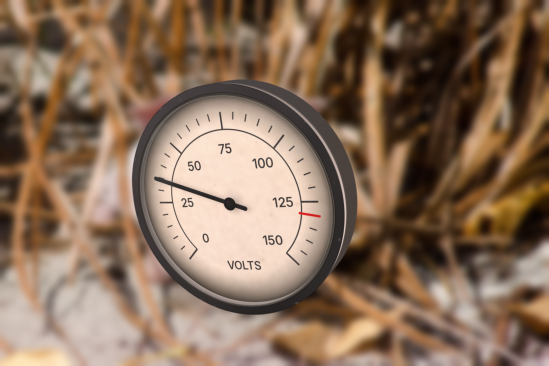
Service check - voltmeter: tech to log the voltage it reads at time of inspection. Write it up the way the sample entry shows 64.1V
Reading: 35V
